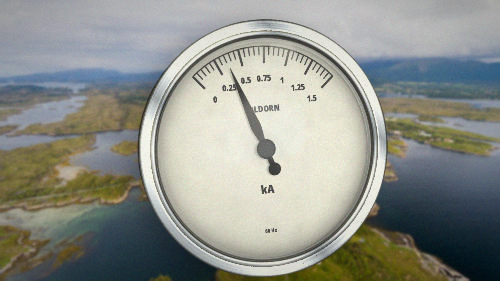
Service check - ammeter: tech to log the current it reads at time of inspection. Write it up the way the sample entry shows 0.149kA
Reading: 0.35kA
